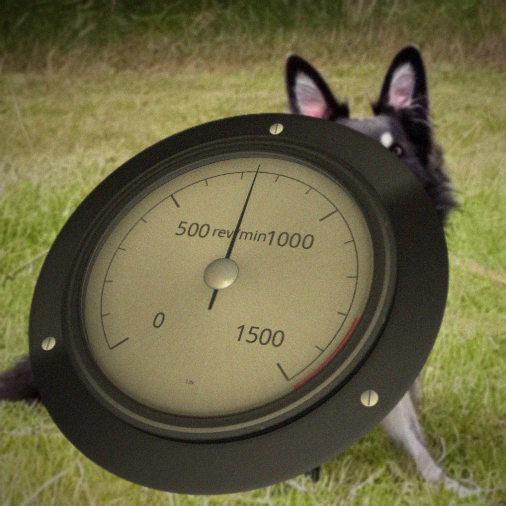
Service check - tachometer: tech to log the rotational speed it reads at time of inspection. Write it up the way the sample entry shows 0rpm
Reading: 750rpm
